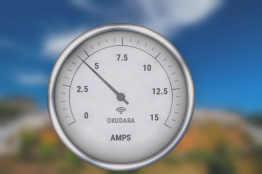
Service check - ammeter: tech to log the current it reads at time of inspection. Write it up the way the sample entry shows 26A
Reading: 4.5A
